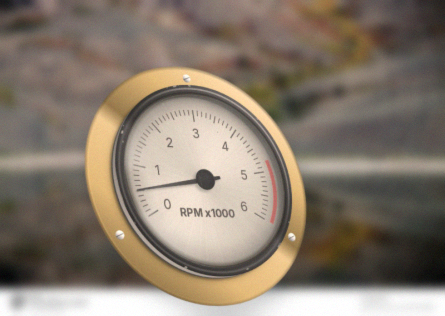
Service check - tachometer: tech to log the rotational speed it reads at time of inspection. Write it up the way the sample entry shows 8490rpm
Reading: 500rpm
